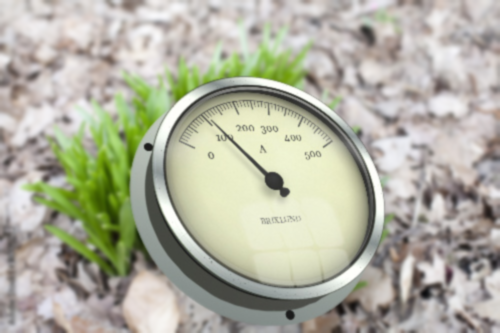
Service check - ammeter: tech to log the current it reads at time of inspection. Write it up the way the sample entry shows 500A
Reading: 100A
